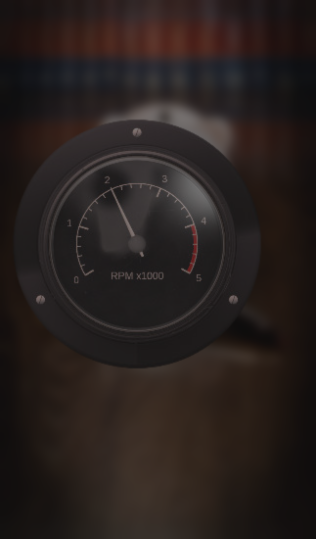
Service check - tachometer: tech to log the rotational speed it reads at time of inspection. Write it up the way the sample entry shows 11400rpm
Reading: 2000rpm
